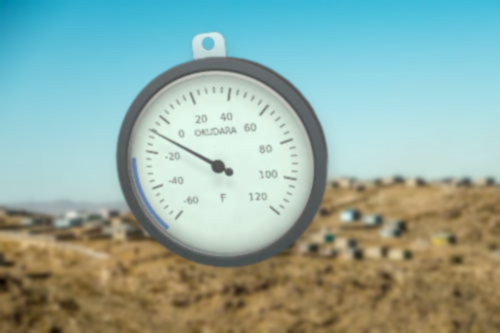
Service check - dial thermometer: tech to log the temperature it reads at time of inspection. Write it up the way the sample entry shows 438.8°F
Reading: -8°F
